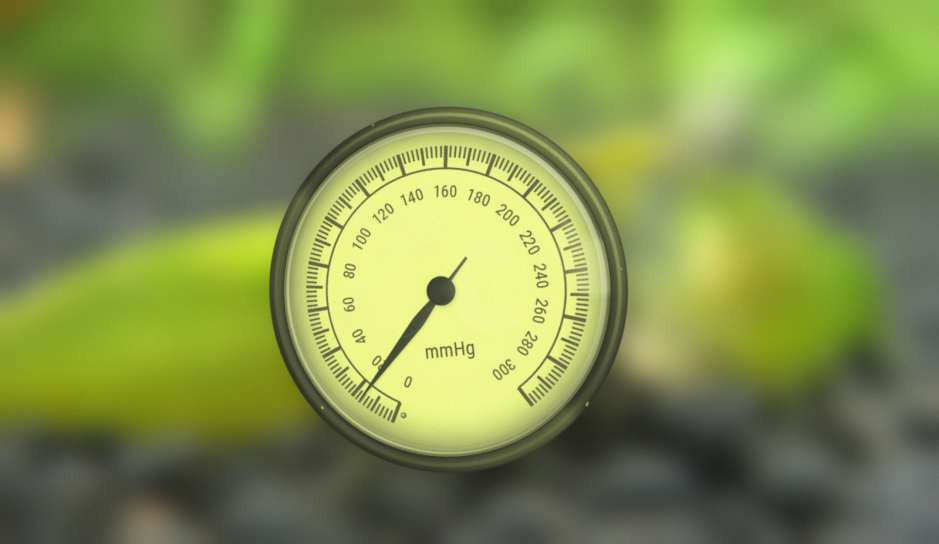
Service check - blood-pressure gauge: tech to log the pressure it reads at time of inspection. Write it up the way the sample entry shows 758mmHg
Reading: 16mmHg
